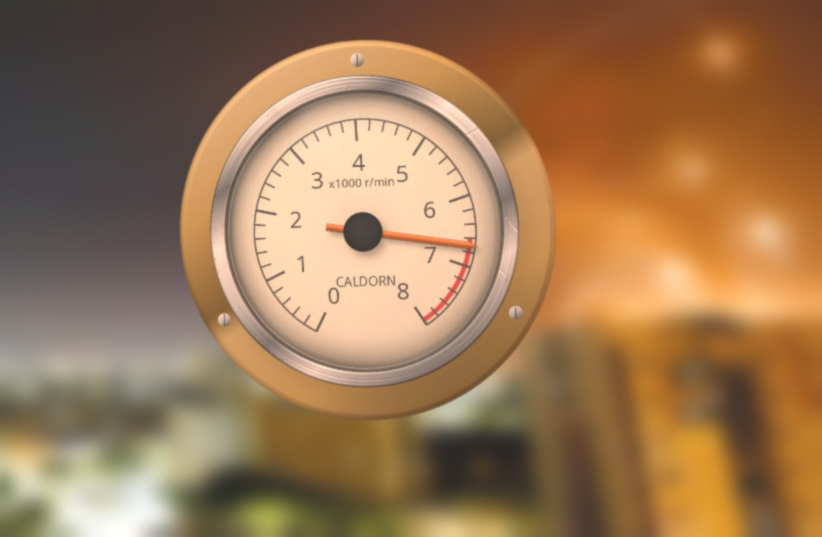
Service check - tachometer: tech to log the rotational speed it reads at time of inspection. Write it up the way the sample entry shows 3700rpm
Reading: 6700rpm
